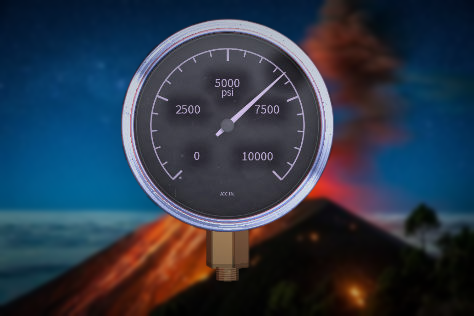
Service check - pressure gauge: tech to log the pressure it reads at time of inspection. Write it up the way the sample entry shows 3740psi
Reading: 6750psi
